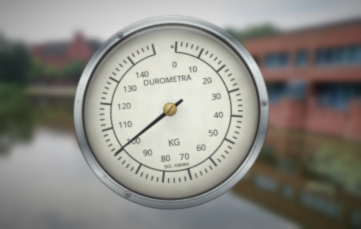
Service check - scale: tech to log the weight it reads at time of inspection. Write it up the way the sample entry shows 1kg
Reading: 100kg
